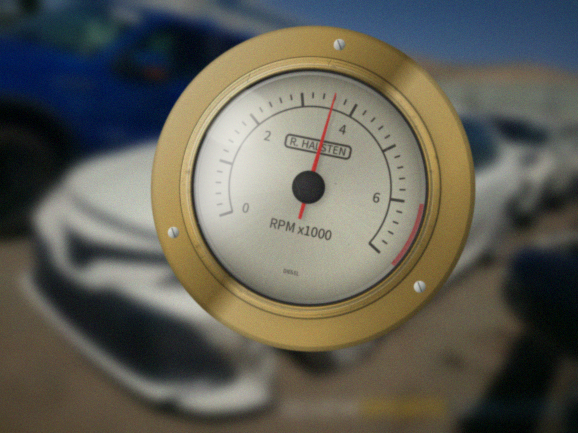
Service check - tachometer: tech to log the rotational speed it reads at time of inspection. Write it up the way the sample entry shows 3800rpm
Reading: 3600rpm
